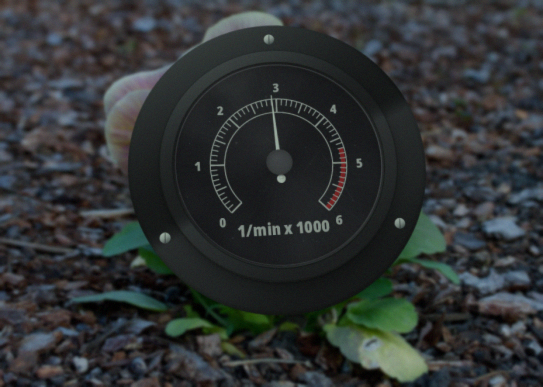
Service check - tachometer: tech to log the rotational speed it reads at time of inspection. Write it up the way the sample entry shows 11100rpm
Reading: 2900rpm
